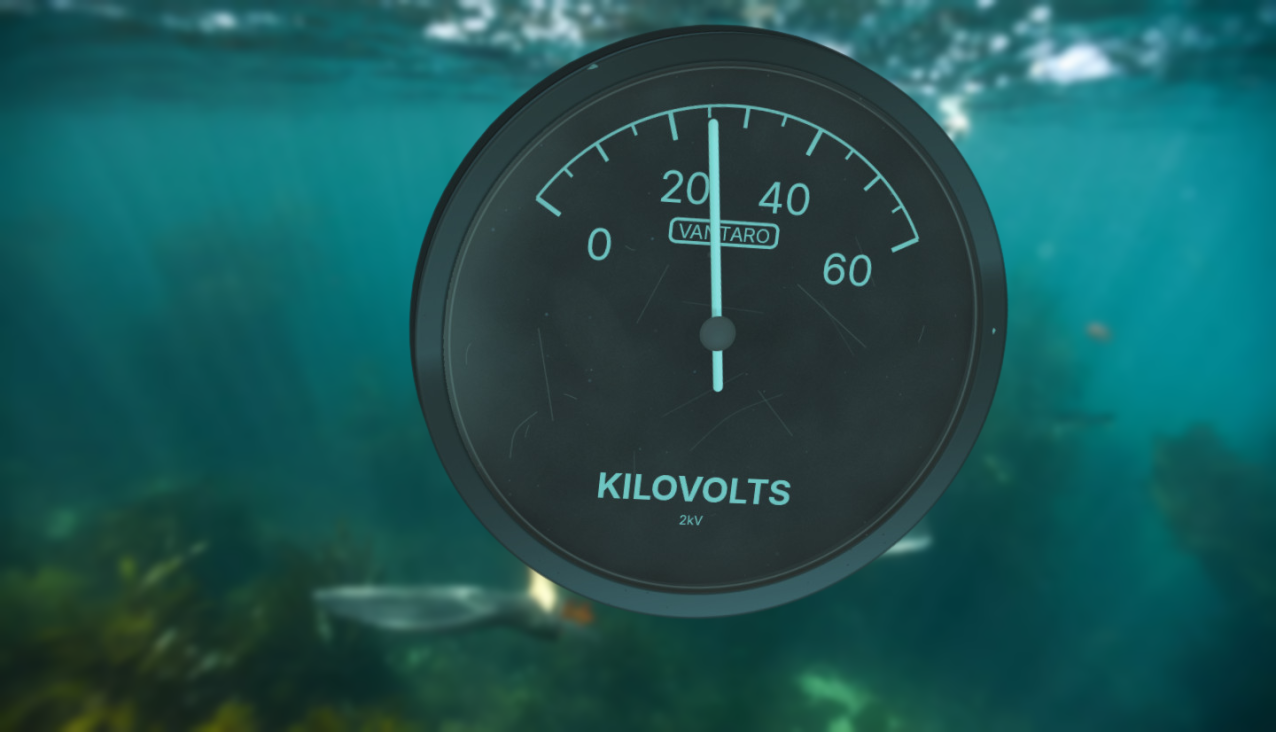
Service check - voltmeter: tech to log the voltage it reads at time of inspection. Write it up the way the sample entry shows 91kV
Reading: 25kV
